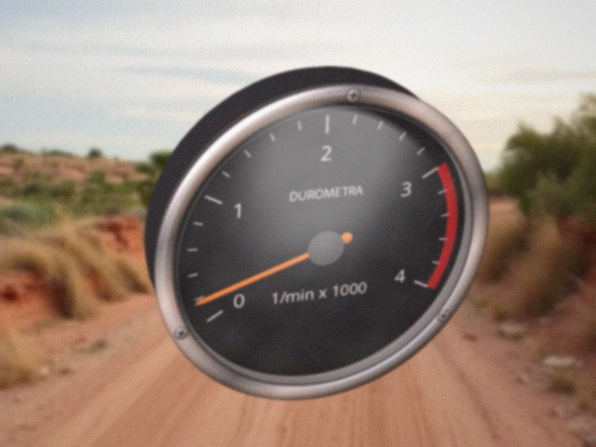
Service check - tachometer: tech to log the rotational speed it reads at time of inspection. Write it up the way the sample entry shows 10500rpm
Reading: 200rpm
